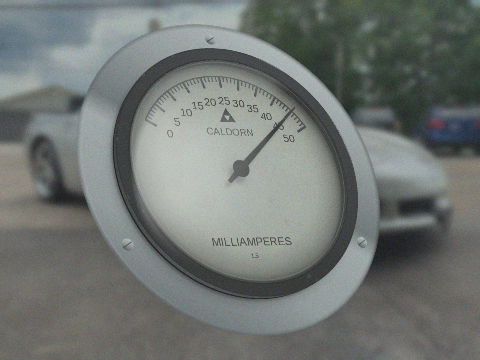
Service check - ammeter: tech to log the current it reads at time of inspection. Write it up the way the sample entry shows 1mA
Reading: 45mA
